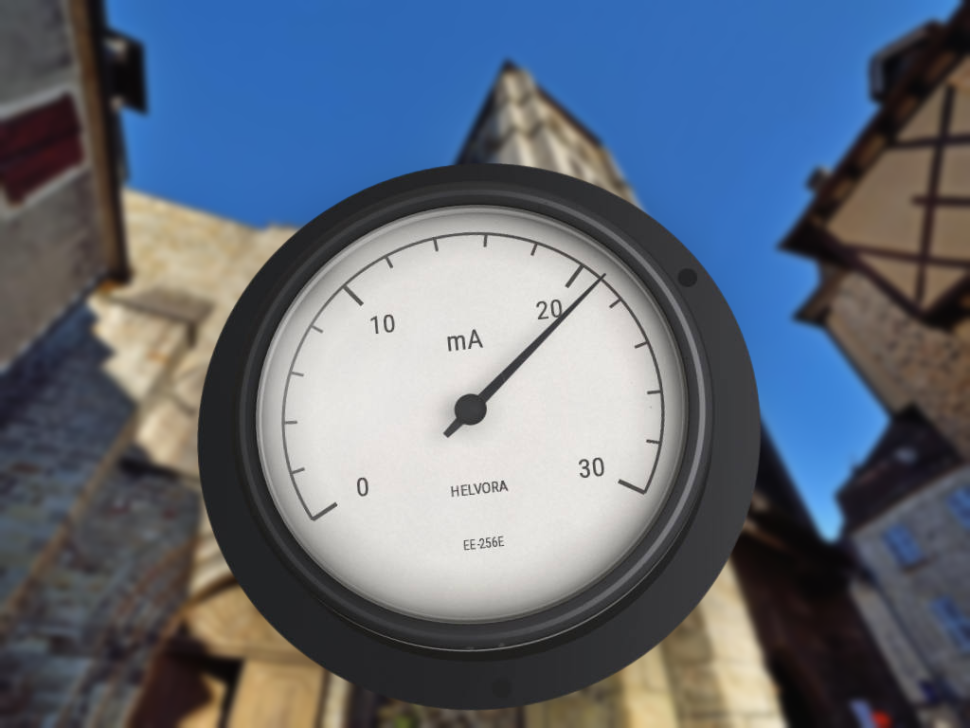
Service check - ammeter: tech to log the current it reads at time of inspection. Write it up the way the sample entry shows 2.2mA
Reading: 21mA
